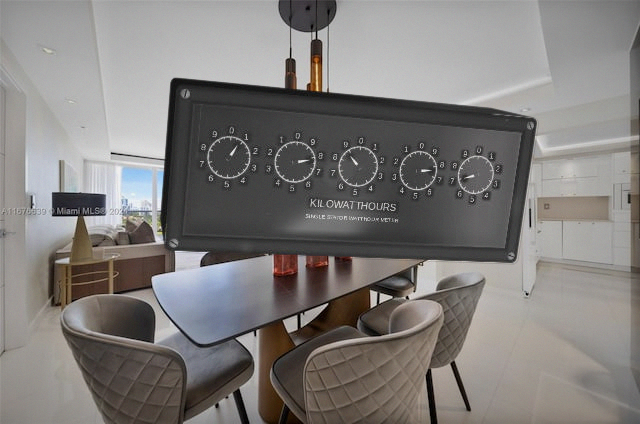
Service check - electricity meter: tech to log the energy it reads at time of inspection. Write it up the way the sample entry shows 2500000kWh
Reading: 7877kWh
